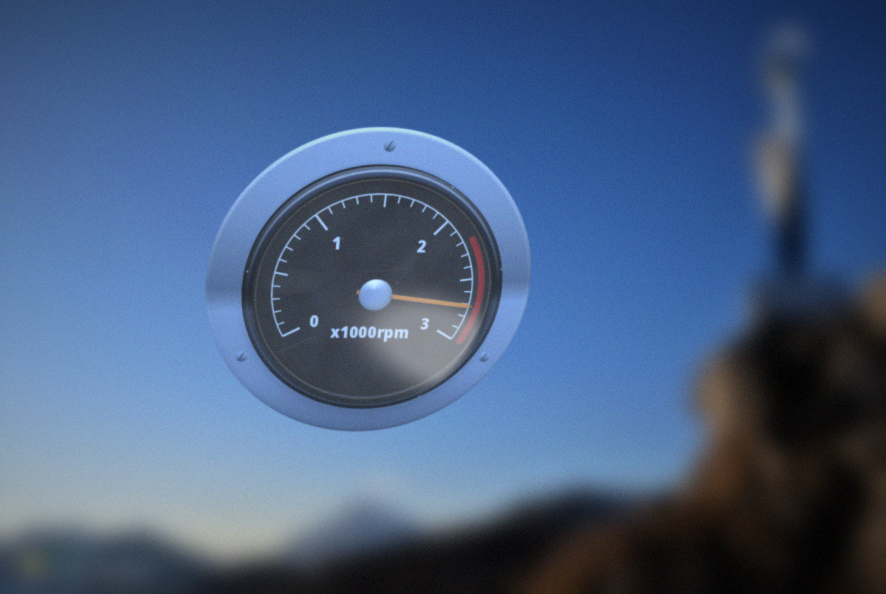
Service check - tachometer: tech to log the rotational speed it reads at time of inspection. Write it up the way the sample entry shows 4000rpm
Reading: 2700rpm
